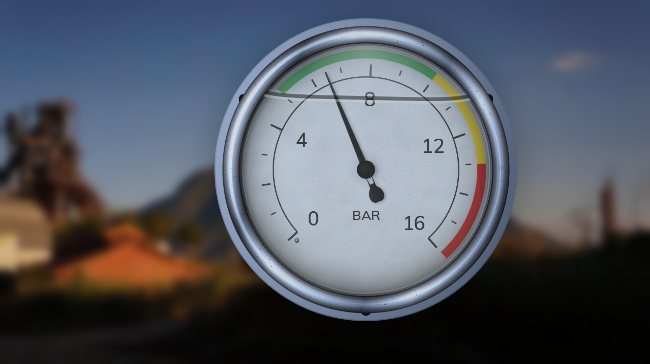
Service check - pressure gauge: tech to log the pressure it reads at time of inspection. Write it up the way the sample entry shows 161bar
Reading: 6.5bar
